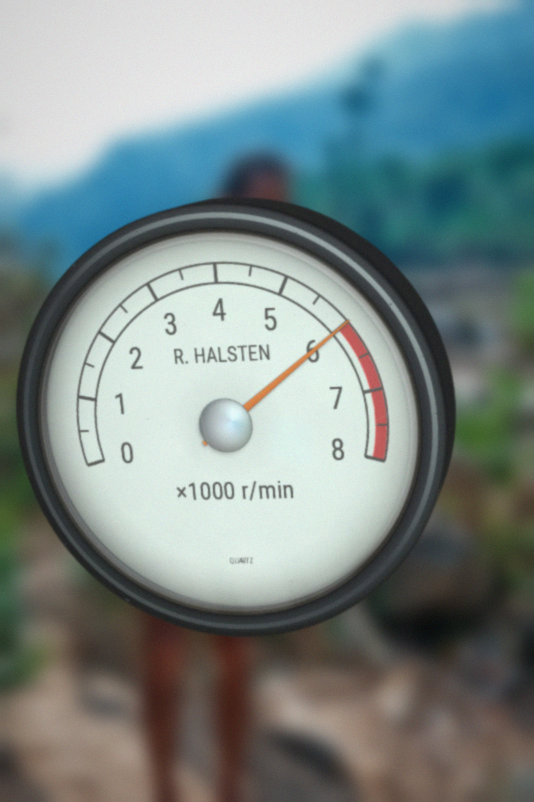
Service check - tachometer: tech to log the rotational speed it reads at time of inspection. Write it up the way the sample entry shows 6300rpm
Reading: 6000rpm
